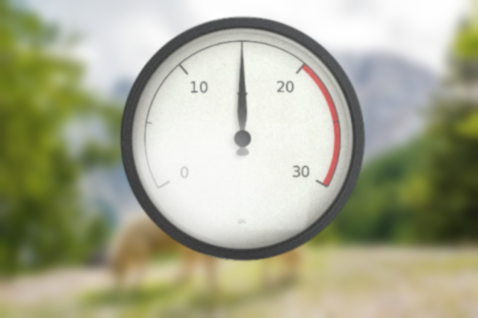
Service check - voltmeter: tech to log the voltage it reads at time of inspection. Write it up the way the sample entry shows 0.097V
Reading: 15V
